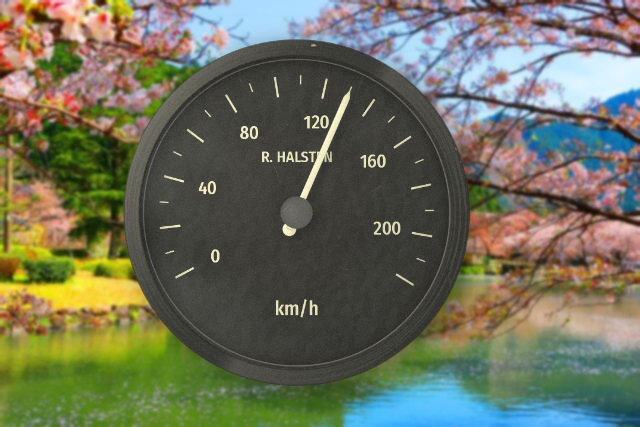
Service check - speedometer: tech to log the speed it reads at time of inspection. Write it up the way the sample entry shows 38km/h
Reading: 130km/h
